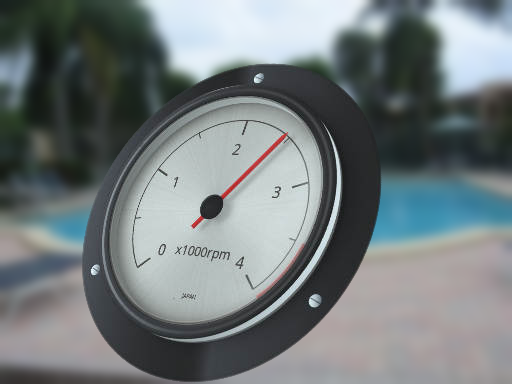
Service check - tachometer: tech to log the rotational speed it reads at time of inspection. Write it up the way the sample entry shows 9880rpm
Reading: 2500rpm
